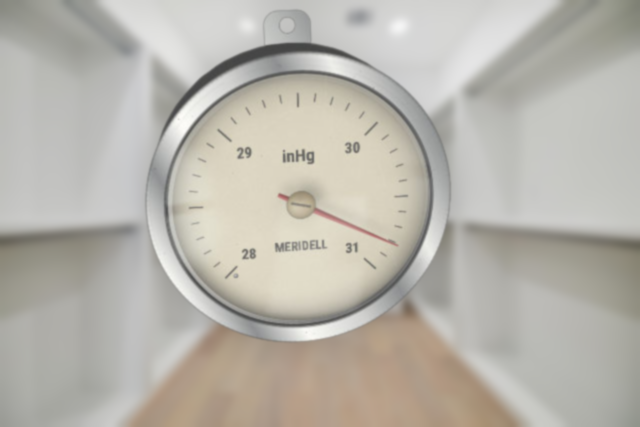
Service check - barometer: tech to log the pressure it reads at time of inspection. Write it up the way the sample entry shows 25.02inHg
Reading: 30.8inHg
